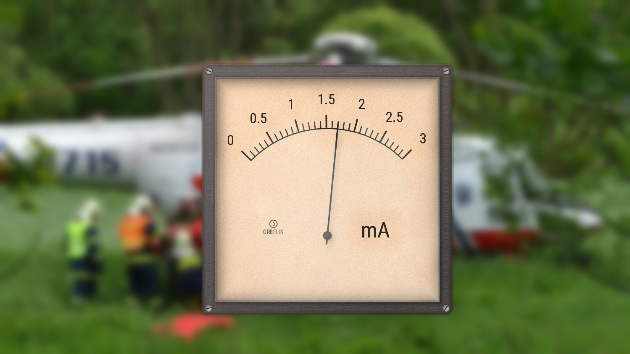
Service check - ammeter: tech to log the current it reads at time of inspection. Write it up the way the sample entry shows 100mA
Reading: 1.7mA
